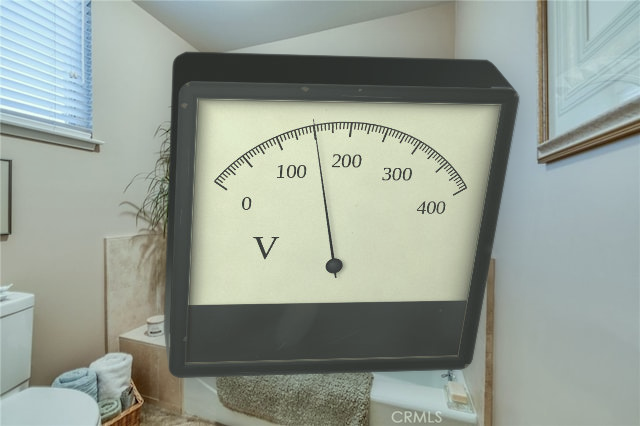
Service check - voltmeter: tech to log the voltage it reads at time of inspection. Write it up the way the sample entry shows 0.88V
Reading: 150V
